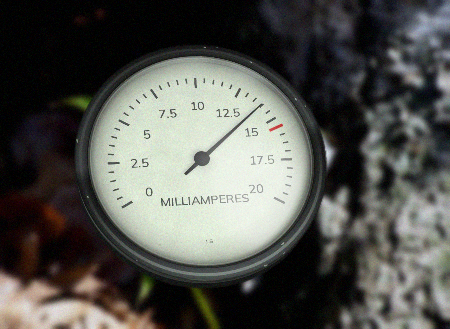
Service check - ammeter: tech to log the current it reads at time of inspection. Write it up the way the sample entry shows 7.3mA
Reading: 14mA
